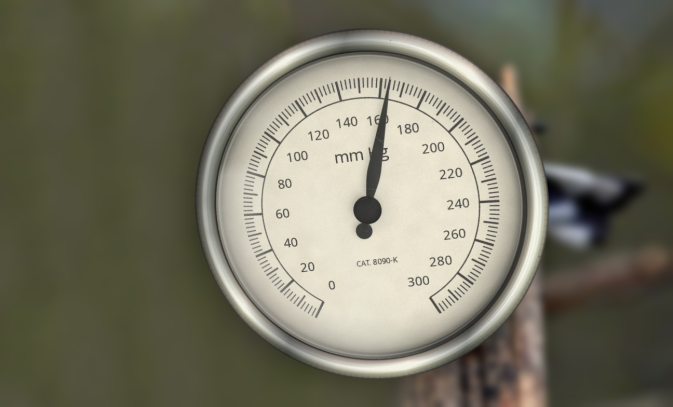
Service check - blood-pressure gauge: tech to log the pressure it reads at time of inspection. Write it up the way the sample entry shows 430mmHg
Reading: 164mmHg
